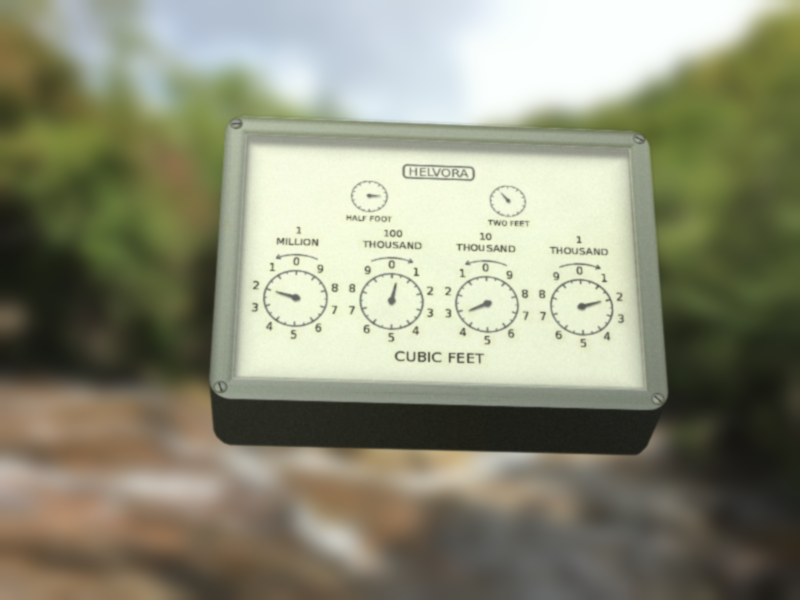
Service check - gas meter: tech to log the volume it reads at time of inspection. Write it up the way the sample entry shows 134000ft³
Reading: 203200ft³
